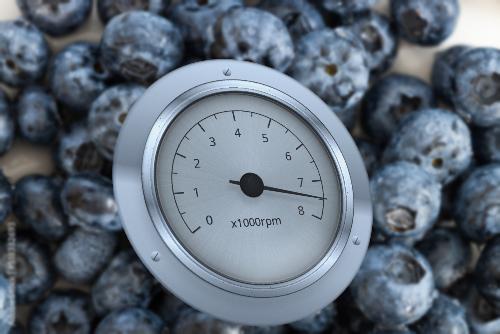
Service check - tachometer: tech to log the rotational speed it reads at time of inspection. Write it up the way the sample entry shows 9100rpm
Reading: 7500rpm
